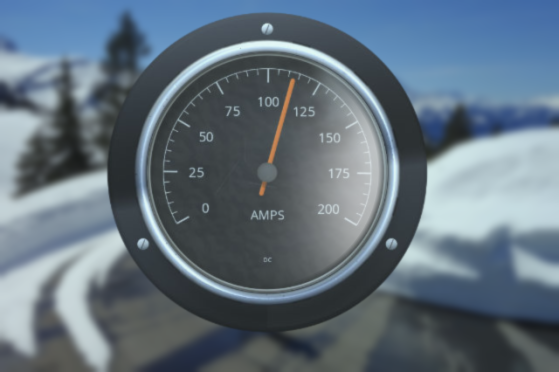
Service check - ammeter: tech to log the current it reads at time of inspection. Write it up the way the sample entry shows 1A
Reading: 112.5A
